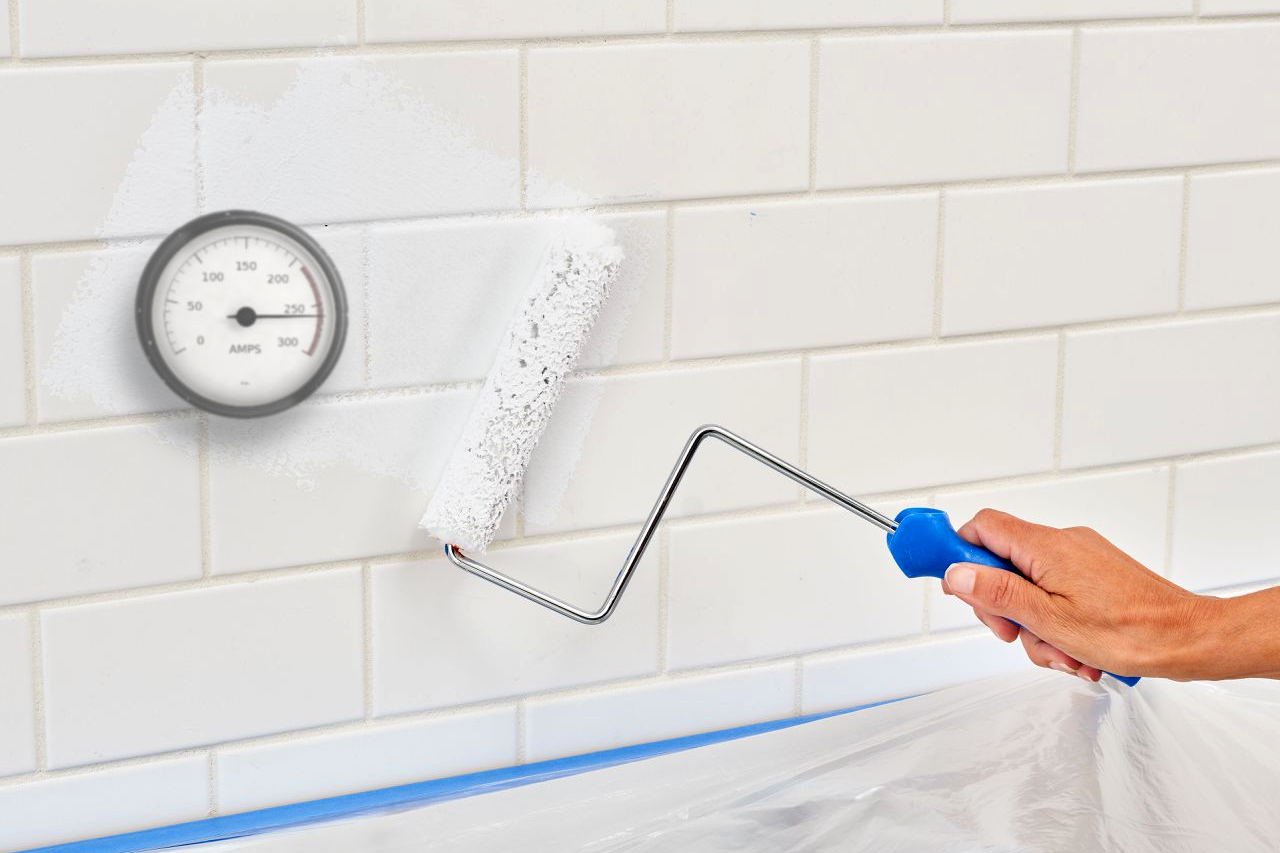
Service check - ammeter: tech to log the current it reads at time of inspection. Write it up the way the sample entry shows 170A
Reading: 260A
